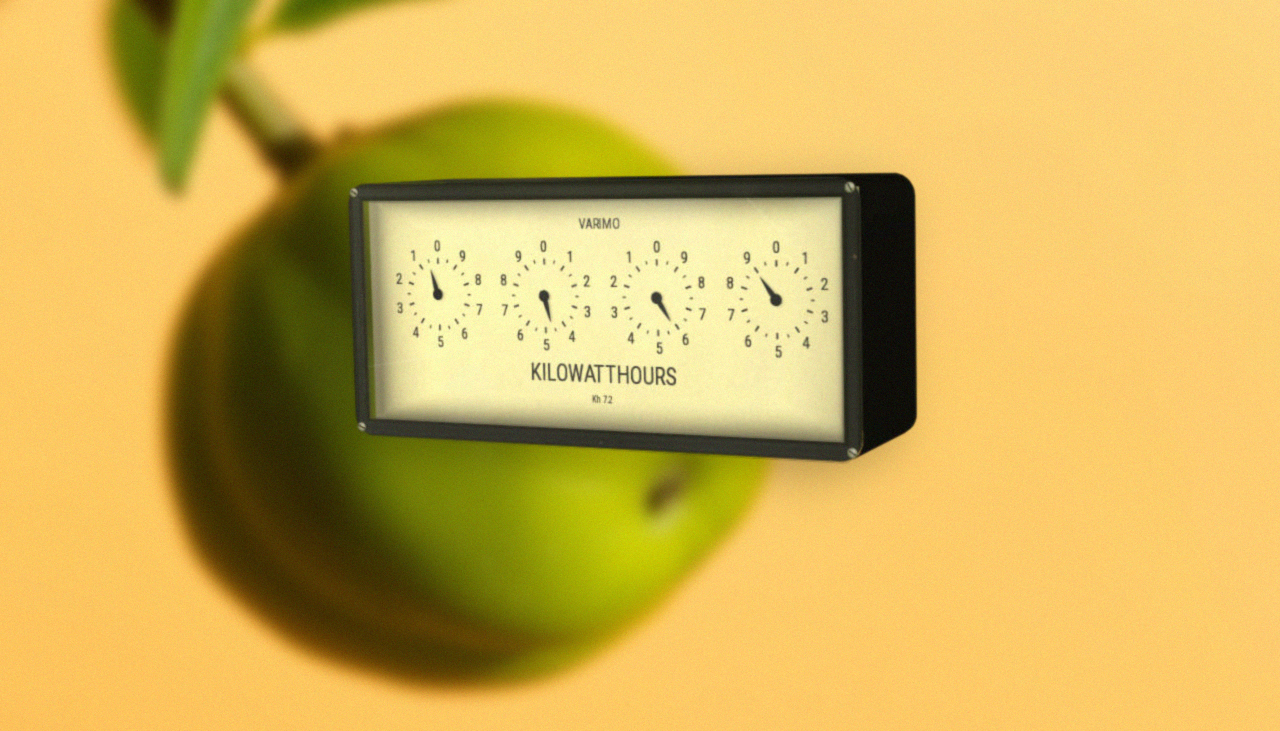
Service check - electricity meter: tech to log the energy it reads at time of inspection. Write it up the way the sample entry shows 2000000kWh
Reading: 459kWh
